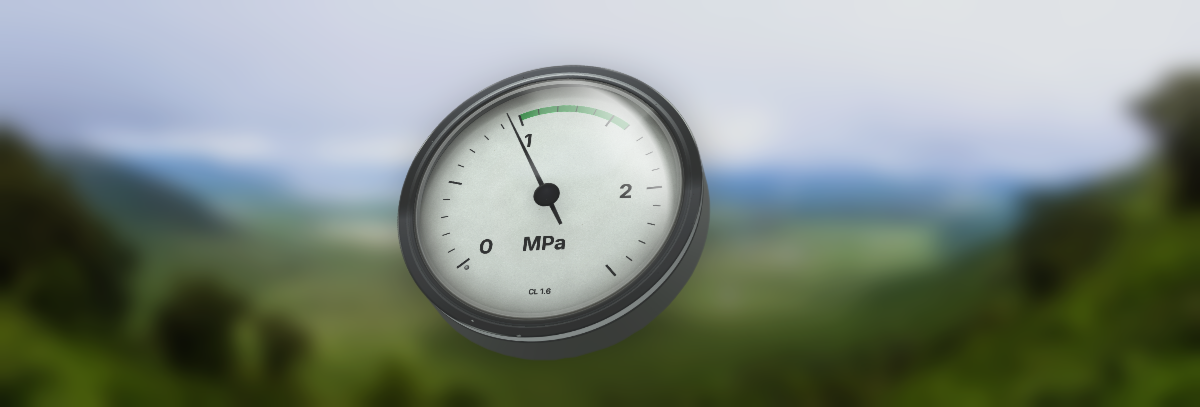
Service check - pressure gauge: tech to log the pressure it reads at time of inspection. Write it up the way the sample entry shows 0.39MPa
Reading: 0.95MPa
